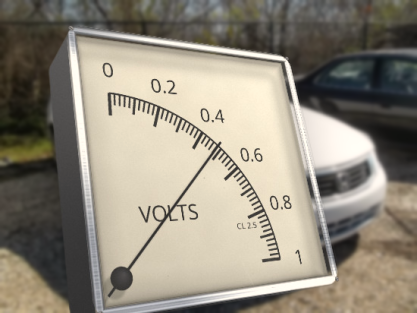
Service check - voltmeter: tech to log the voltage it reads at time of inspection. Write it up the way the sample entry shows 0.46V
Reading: 0.48V
